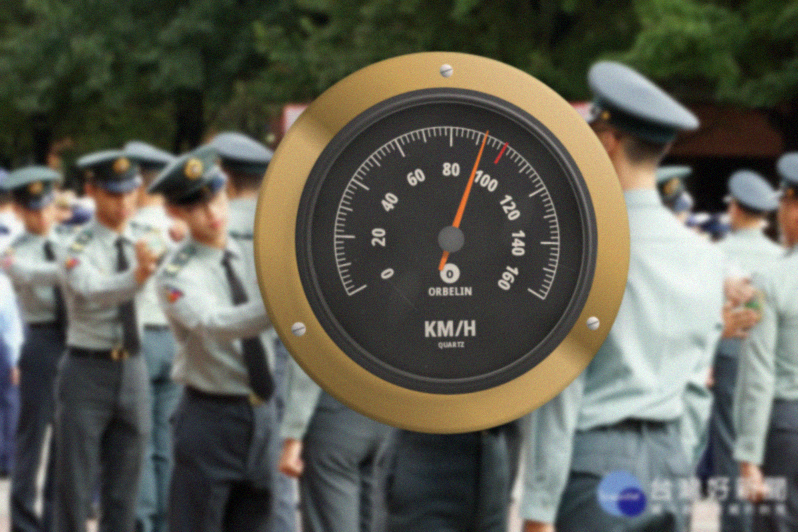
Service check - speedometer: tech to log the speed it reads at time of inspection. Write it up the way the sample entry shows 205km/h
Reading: 92km/h
